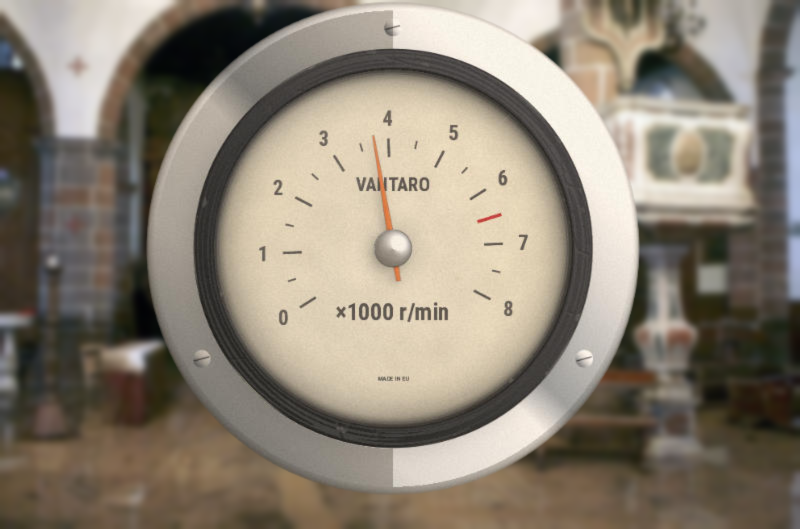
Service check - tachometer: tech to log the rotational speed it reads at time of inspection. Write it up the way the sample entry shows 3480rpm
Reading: 3750rpm
